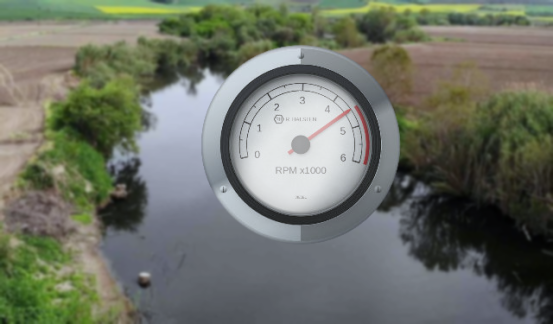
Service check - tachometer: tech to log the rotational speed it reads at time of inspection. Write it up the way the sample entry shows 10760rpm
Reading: 4500rpm
